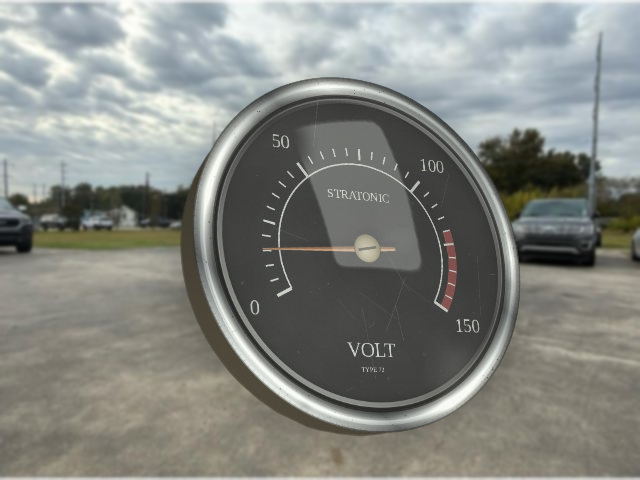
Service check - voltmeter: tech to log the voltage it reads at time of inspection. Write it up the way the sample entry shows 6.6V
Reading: 15V
